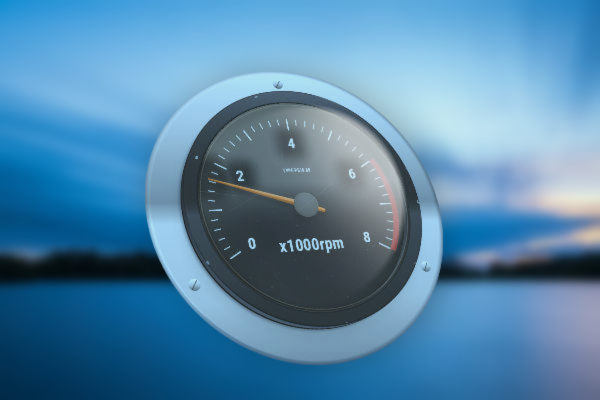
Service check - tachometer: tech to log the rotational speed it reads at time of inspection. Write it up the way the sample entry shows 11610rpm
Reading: 1600rpm
